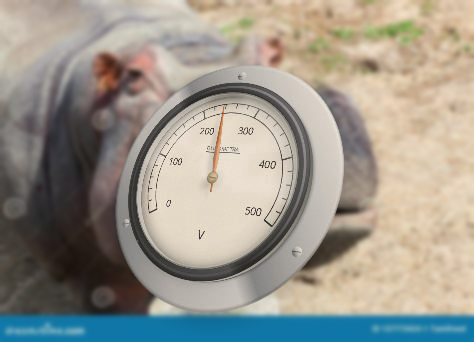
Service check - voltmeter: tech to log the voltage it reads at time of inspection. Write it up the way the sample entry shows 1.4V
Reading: 240V
